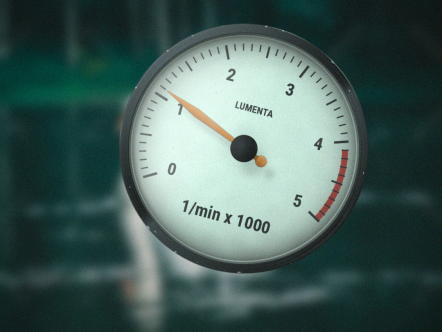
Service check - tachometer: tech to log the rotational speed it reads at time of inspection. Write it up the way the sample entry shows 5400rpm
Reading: 1100rpm
